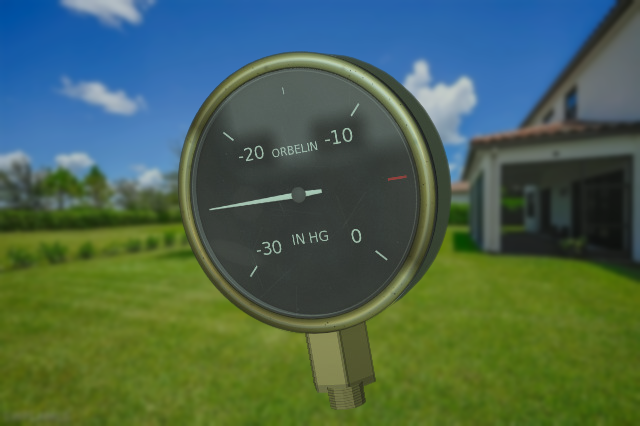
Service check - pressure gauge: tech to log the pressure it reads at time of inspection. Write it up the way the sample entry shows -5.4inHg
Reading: -25inHg
